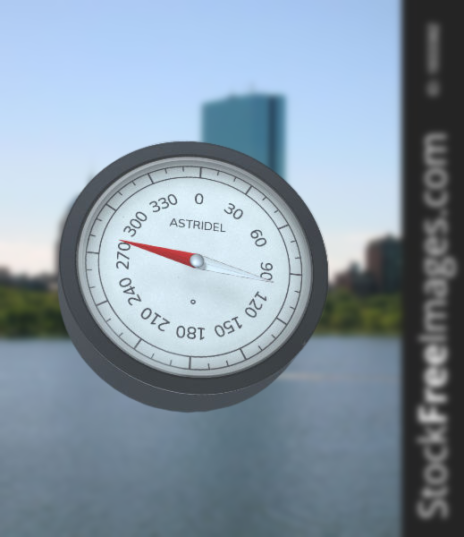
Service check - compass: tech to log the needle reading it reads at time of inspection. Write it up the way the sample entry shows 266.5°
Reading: 280°
